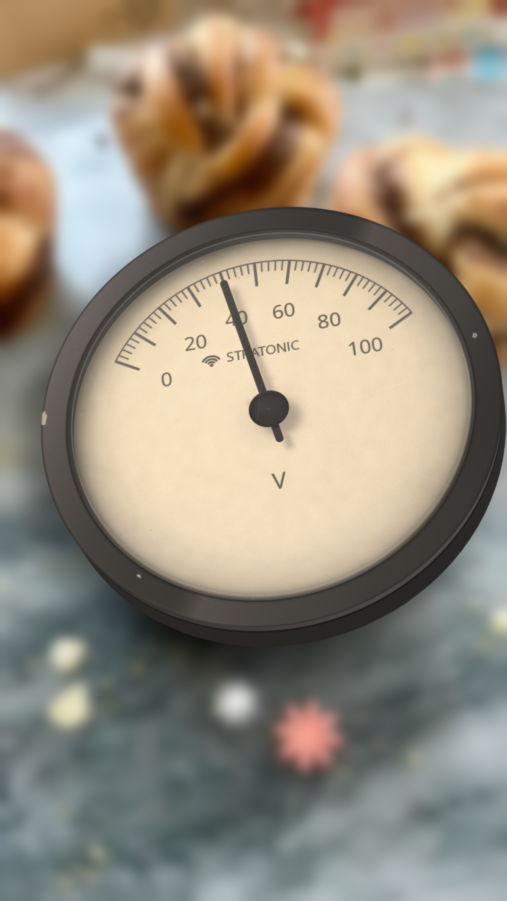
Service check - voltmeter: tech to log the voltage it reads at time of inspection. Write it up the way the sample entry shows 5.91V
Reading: 40V
